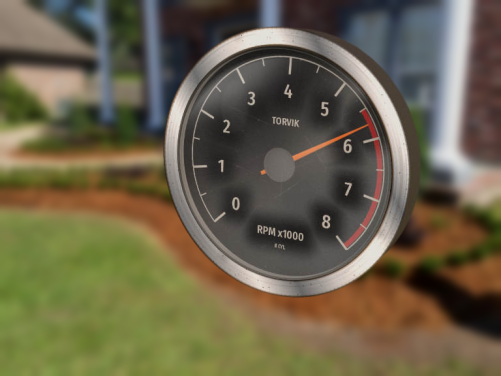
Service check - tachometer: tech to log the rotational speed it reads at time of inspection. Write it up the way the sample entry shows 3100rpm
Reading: 5750rpm
